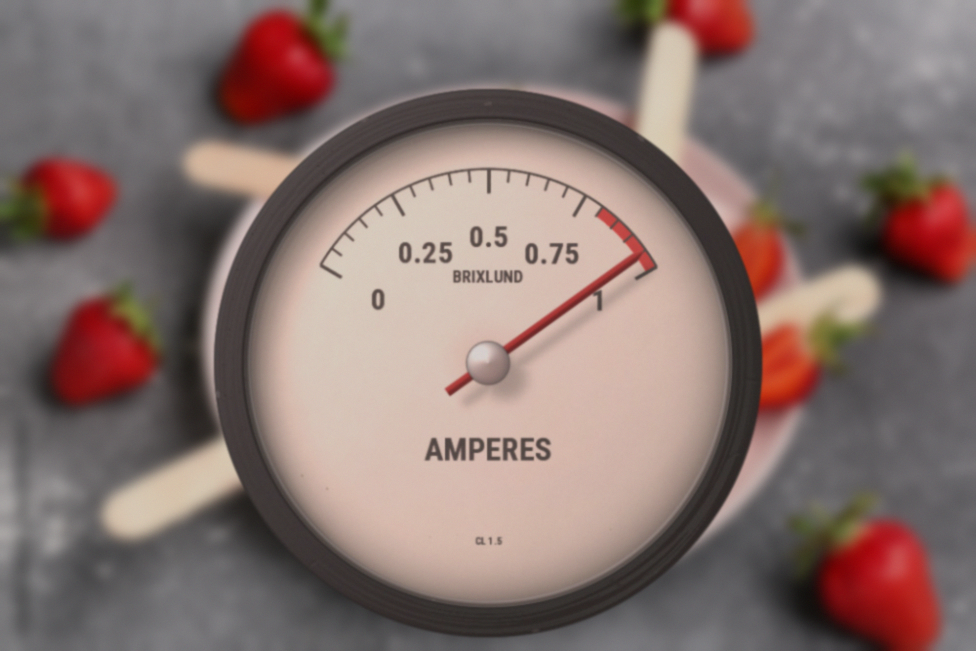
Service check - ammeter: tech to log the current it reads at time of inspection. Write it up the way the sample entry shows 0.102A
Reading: 0.95A
